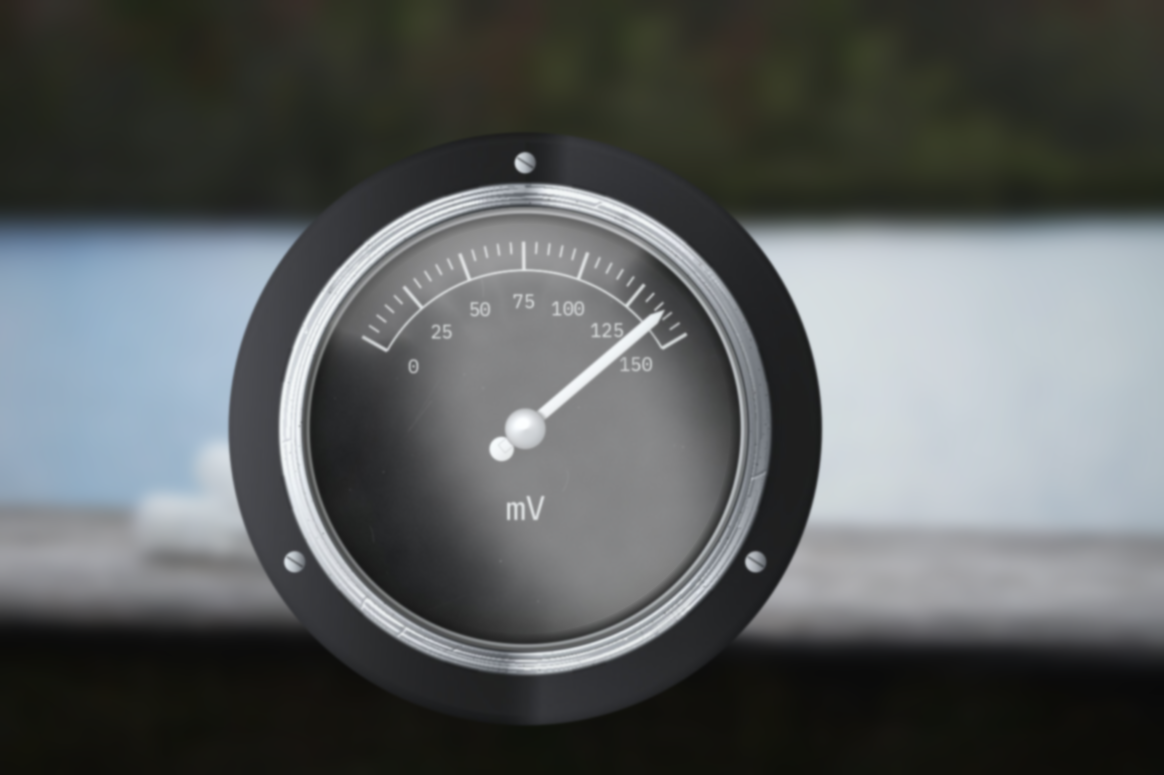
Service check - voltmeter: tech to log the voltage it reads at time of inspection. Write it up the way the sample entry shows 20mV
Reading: 137.5mV
